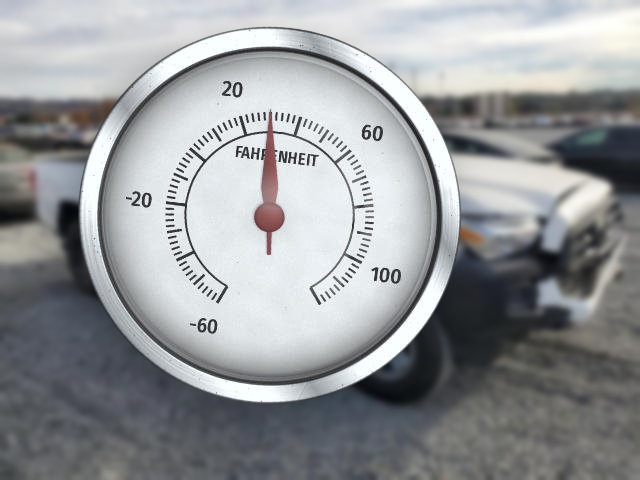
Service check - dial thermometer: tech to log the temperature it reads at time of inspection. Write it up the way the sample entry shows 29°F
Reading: 30°F
